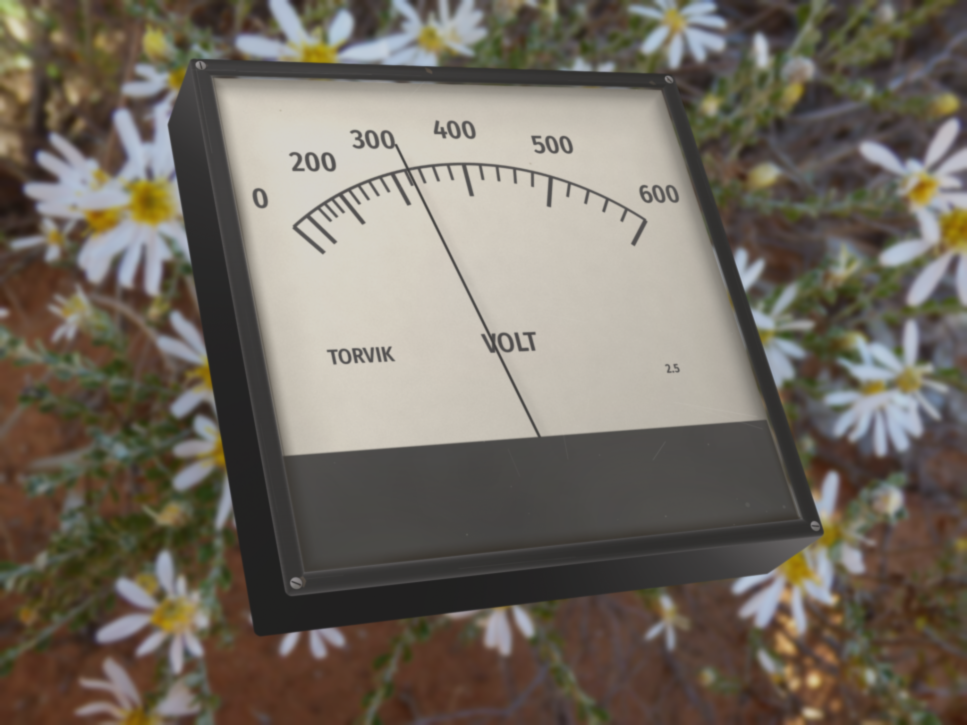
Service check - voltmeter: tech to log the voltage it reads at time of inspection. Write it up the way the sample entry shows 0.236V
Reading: 320V
